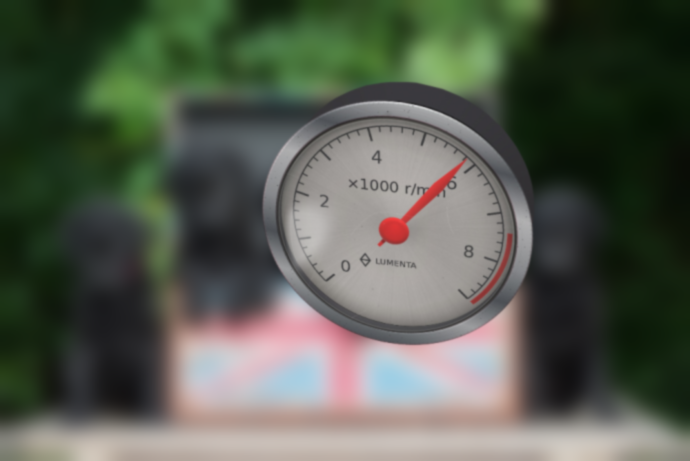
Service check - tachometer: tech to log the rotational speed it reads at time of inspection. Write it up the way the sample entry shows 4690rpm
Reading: 5800rpm
